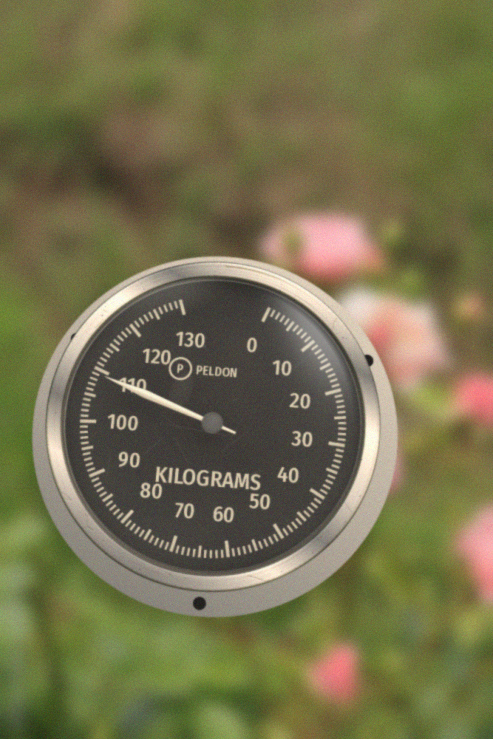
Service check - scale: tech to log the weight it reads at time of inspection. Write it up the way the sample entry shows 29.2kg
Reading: 109kg
